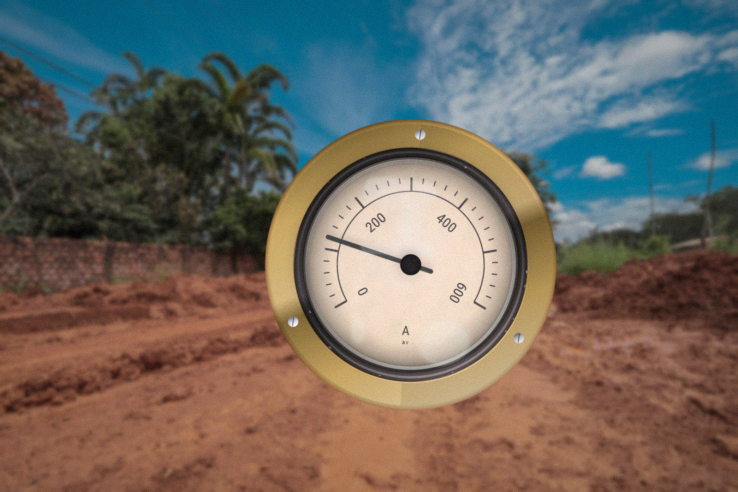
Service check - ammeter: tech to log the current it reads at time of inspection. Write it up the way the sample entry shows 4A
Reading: 120A
